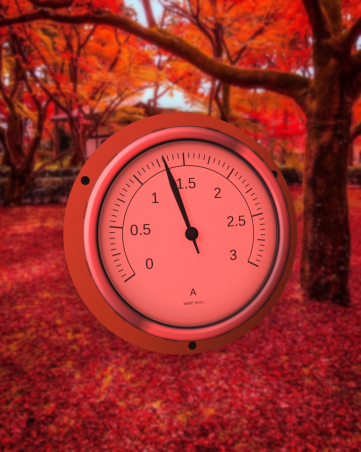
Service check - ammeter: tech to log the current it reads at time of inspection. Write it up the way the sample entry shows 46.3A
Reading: 1.3A
